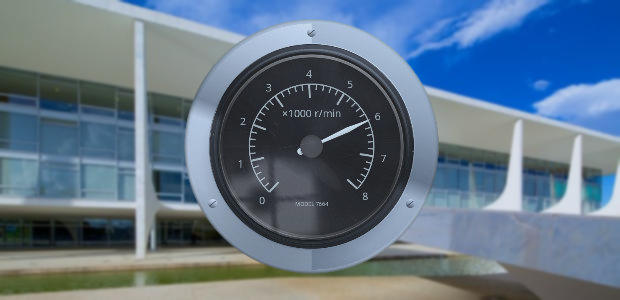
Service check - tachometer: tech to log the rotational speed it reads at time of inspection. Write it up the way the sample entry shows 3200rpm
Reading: 6000rpm
